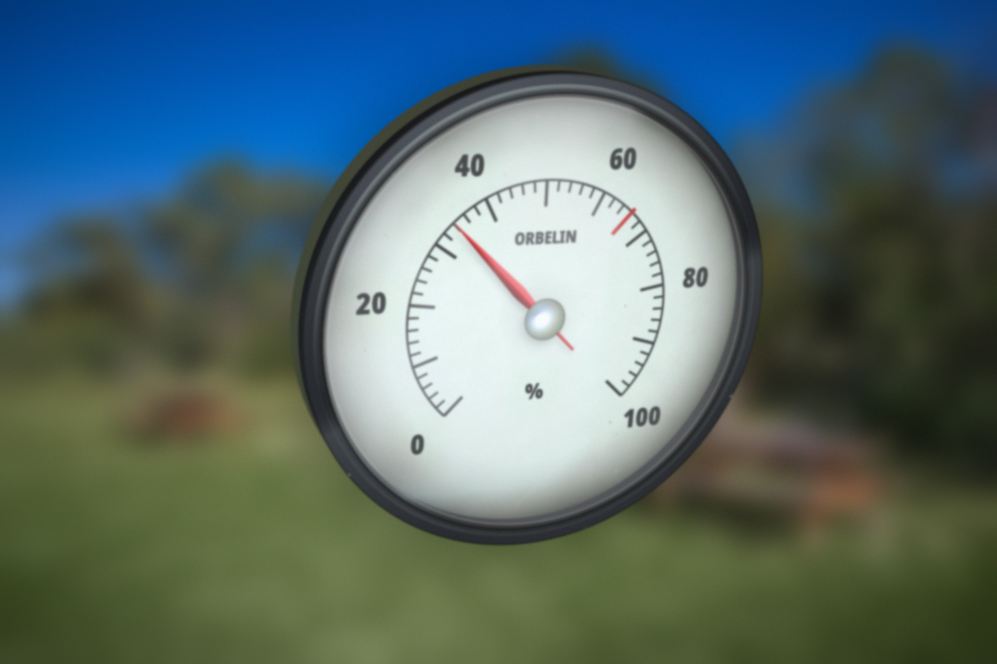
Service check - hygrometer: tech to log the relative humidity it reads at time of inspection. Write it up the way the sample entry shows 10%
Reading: 34%
